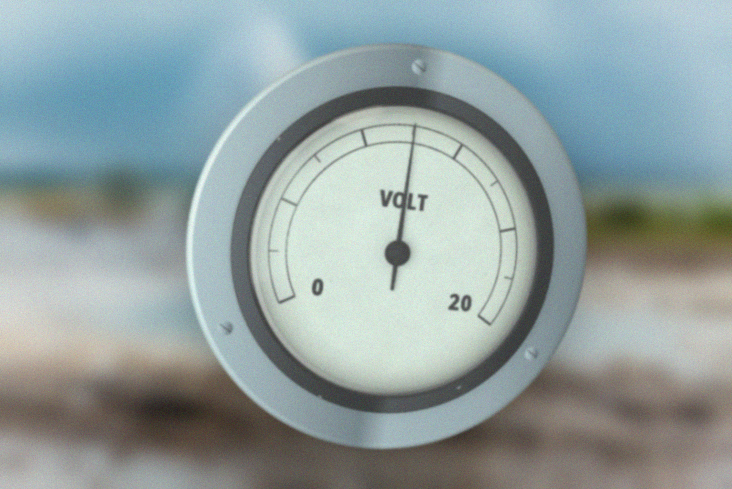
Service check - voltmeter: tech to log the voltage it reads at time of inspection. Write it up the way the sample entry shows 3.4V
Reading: 10V
